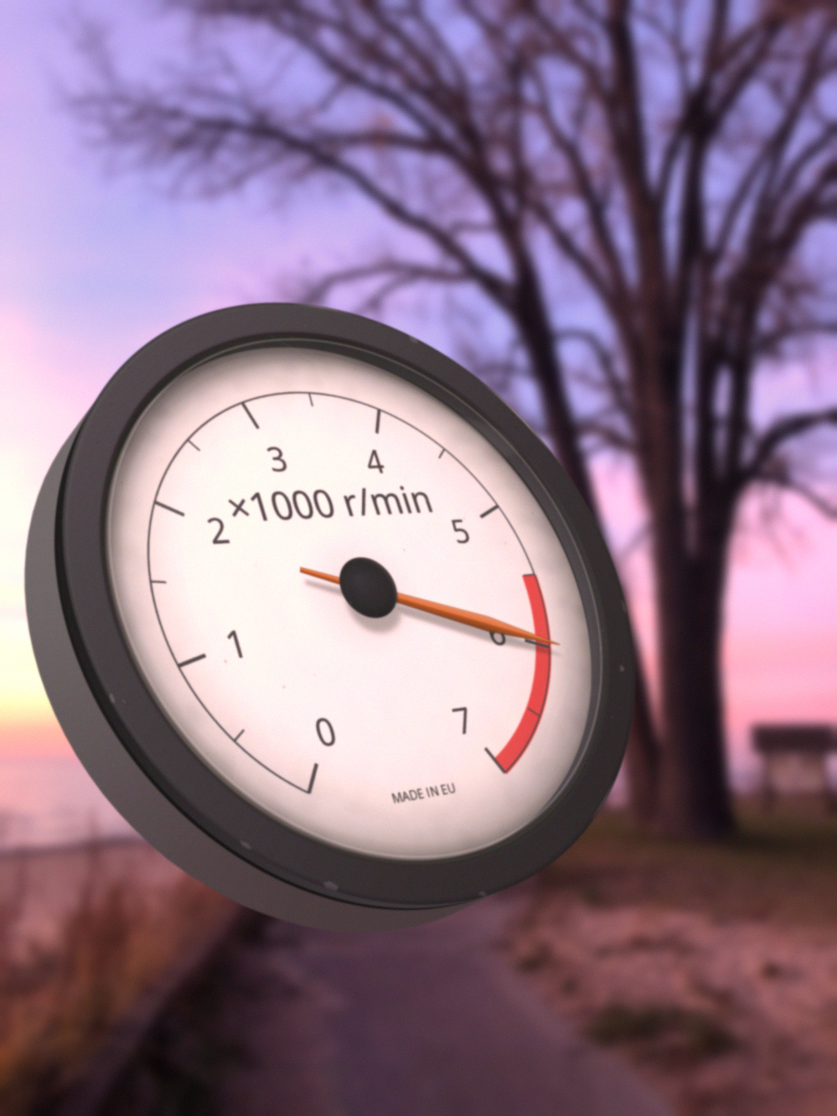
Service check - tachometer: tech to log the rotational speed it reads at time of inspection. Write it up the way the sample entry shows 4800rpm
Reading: 6000rpm
